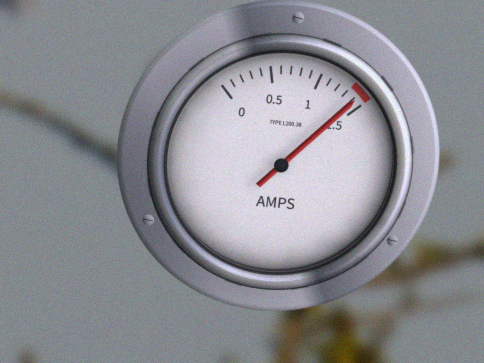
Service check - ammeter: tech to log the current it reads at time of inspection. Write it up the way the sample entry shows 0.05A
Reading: 1.4A
